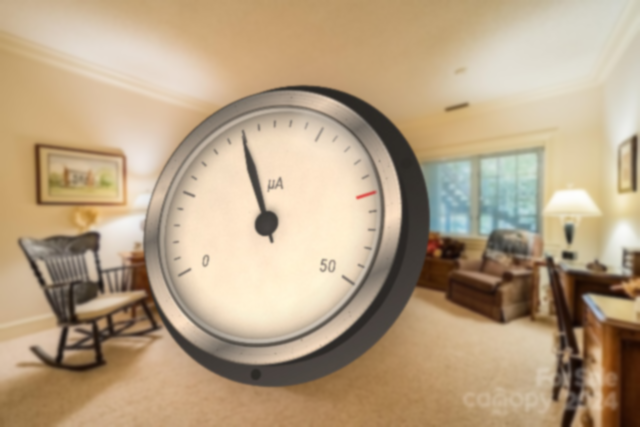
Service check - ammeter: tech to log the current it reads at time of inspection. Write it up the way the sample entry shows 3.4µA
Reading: 20µA
